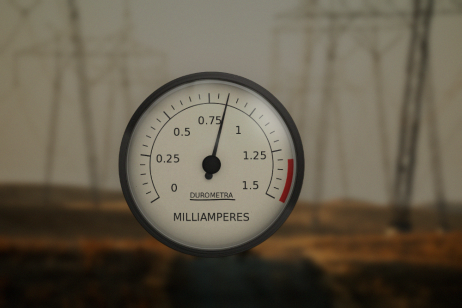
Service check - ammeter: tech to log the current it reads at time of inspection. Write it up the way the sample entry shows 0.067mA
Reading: 0.85mA
